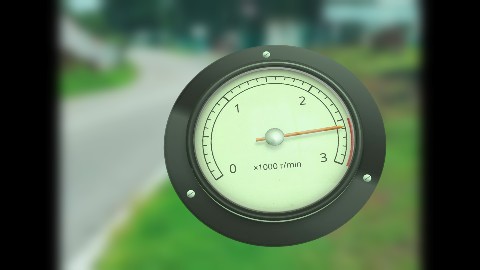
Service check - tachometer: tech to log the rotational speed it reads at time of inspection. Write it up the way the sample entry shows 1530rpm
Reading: 2600rpm
